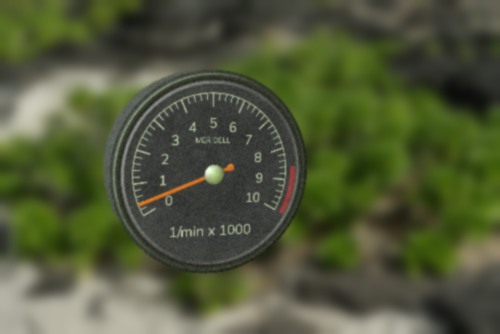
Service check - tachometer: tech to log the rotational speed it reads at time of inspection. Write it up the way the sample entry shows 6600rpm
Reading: 400rpm
